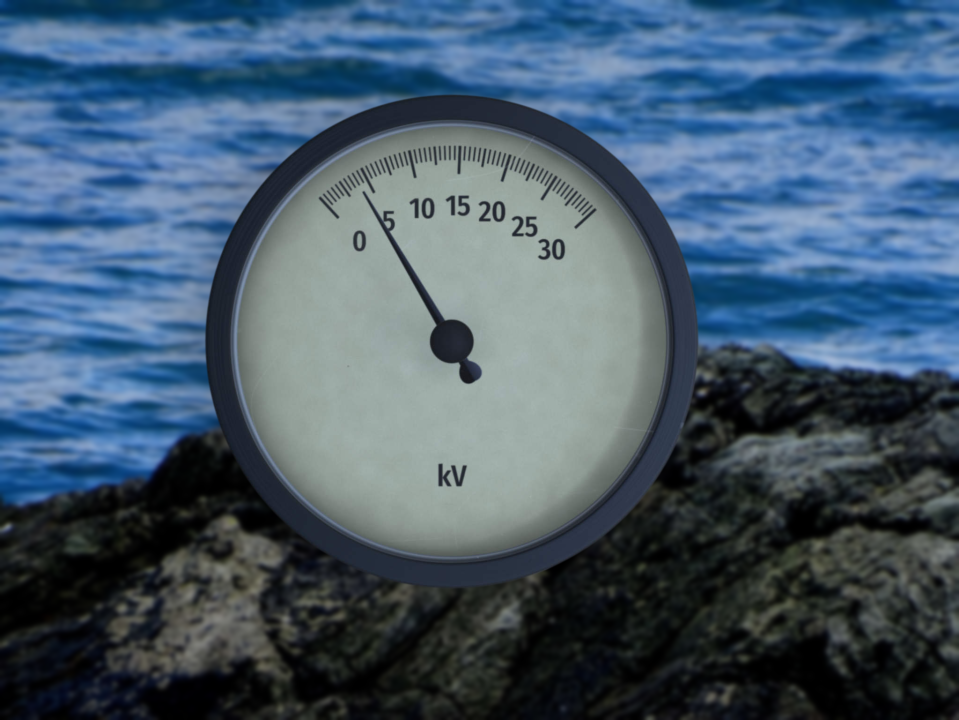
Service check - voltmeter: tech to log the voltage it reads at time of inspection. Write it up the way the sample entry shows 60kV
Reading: 4kV
